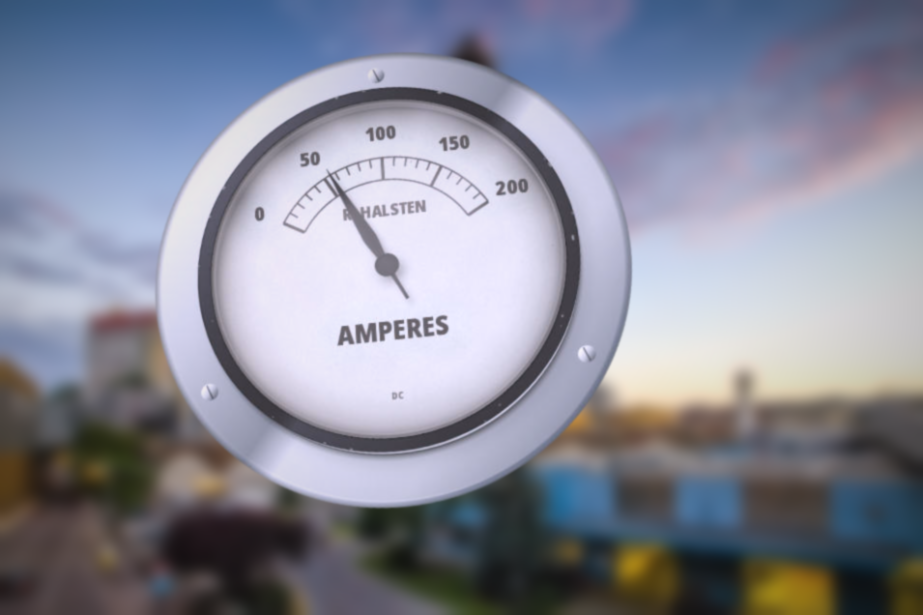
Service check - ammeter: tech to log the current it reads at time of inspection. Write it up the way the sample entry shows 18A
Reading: 55A
